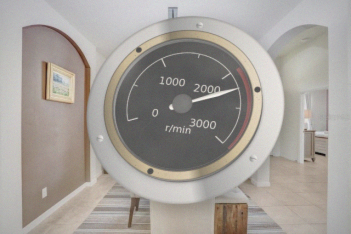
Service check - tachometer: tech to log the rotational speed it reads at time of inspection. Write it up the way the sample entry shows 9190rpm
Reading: 2250rpm
